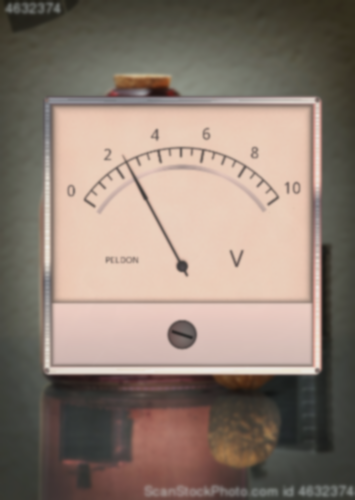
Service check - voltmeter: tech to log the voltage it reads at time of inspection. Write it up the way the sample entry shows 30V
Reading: 2.5V
